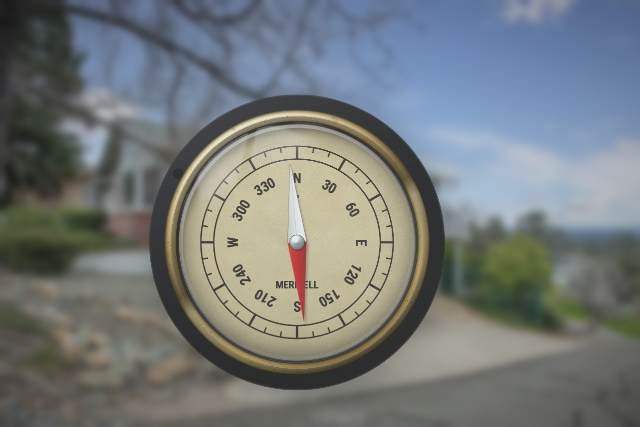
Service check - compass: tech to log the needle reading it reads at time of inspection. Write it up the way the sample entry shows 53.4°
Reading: 175°
